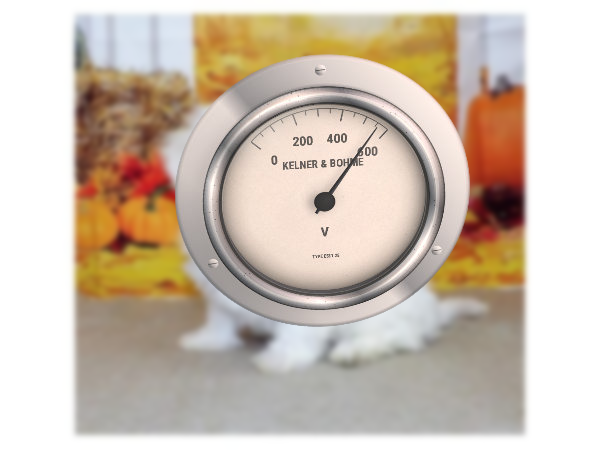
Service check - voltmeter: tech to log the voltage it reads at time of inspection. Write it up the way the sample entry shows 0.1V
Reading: 550V
